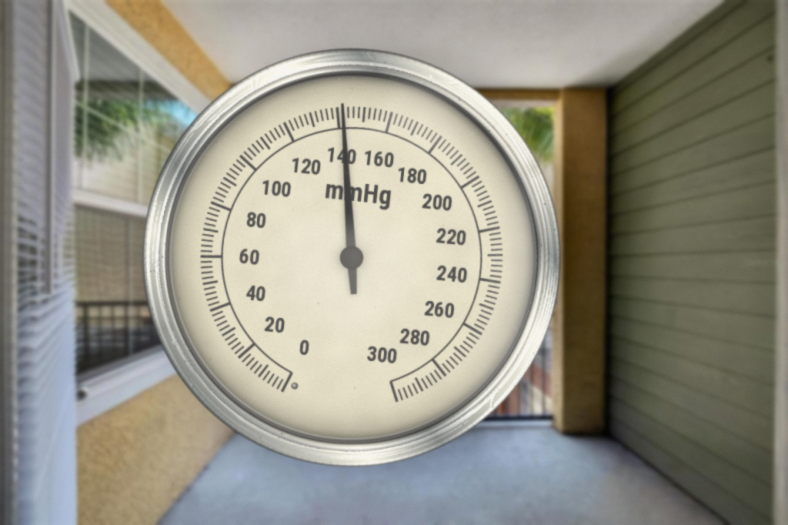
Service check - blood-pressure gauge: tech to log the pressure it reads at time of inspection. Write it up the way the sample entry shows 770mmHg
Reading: 142mmHg
